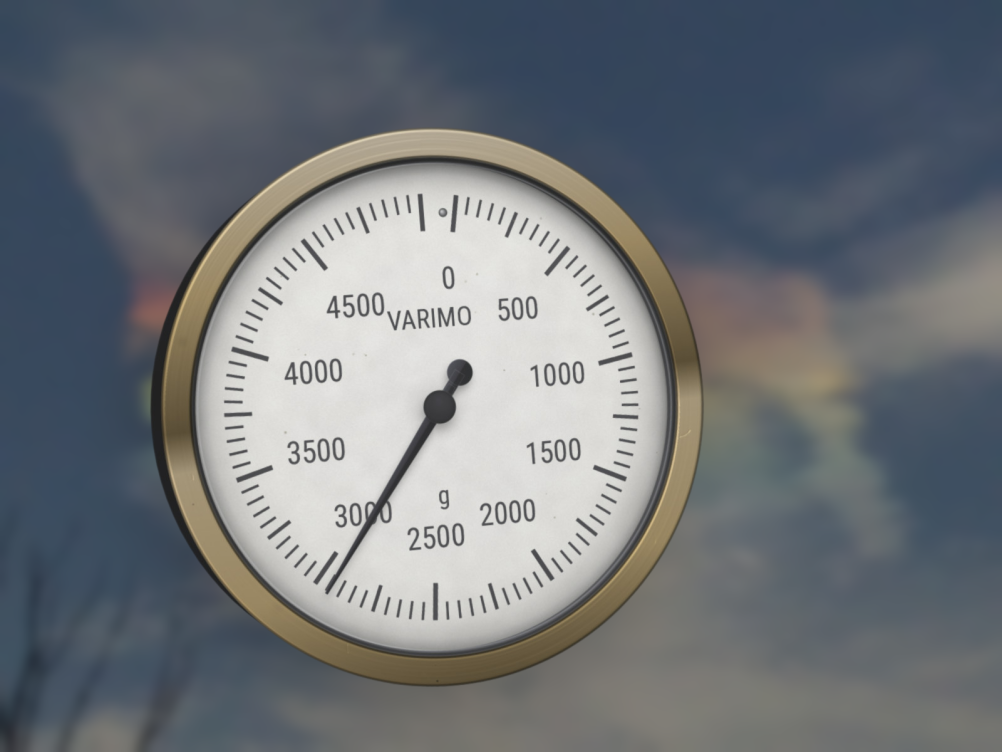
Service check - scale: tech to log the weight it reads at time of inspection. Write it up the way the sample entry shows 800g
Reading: 2950g
